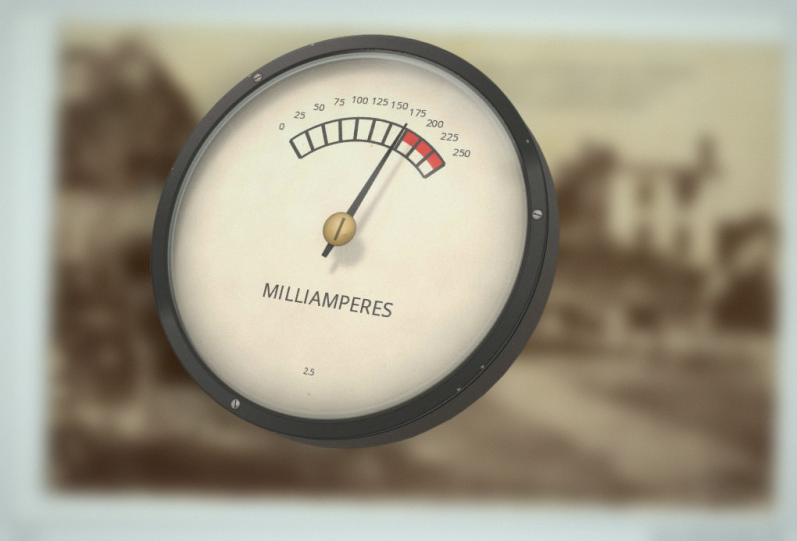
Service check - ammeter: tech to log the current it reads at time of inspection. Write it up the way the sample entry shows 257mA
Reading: 175mA
